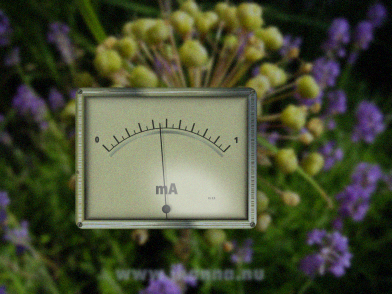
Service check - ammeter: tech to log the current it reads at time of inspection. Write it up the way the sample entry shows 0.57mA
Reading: 0.45mA
